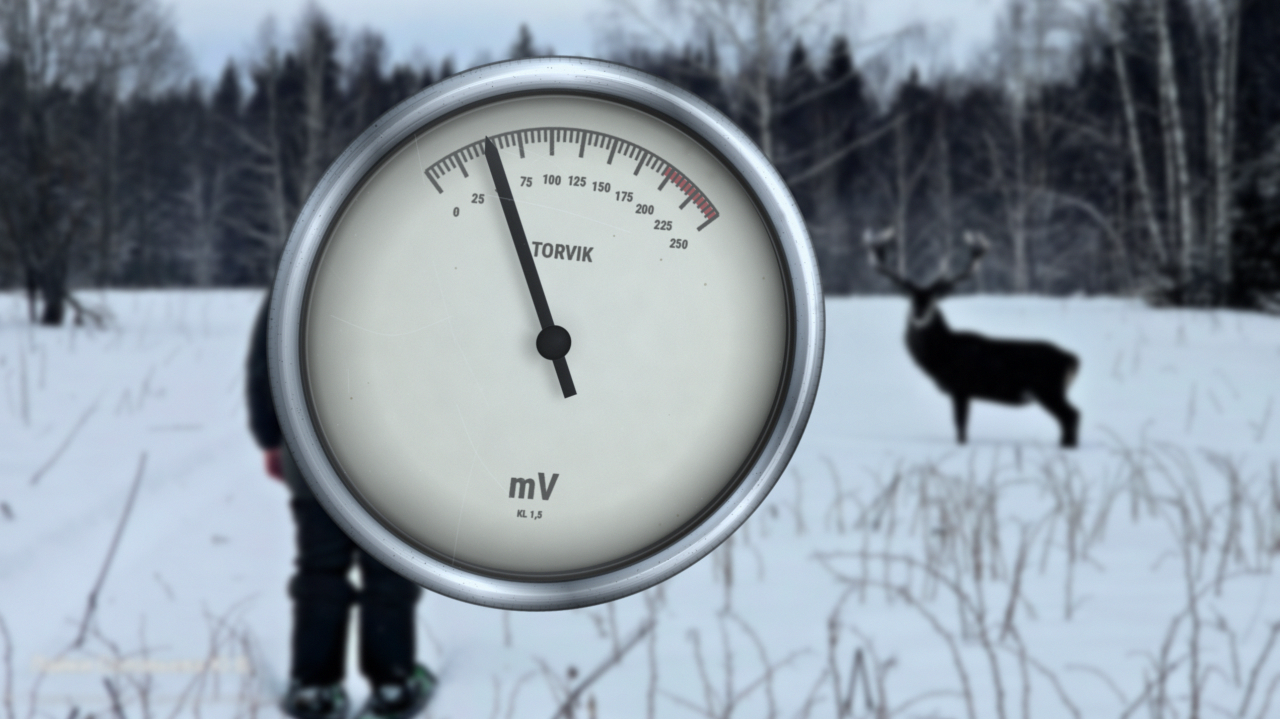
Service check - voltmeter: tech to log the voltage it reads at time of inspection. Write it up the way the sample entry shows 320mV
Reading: 50mV
